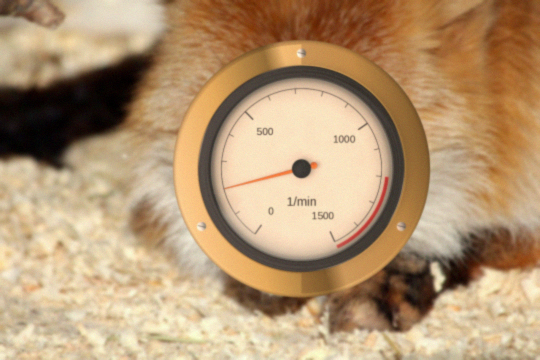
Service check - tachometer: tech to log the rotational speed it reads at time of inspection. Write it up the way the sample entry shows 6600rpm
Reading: 200rpm
